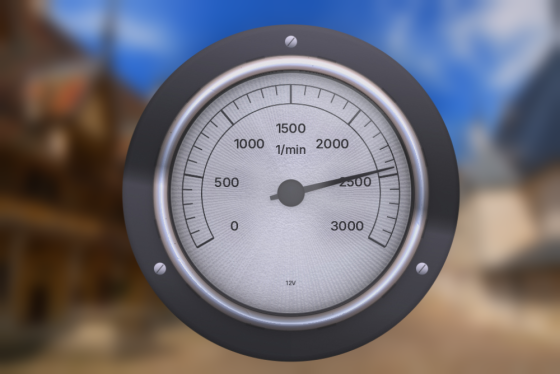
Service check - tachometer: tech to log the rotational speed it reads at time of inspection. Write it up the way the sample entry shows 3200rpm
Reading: 2450rpm
